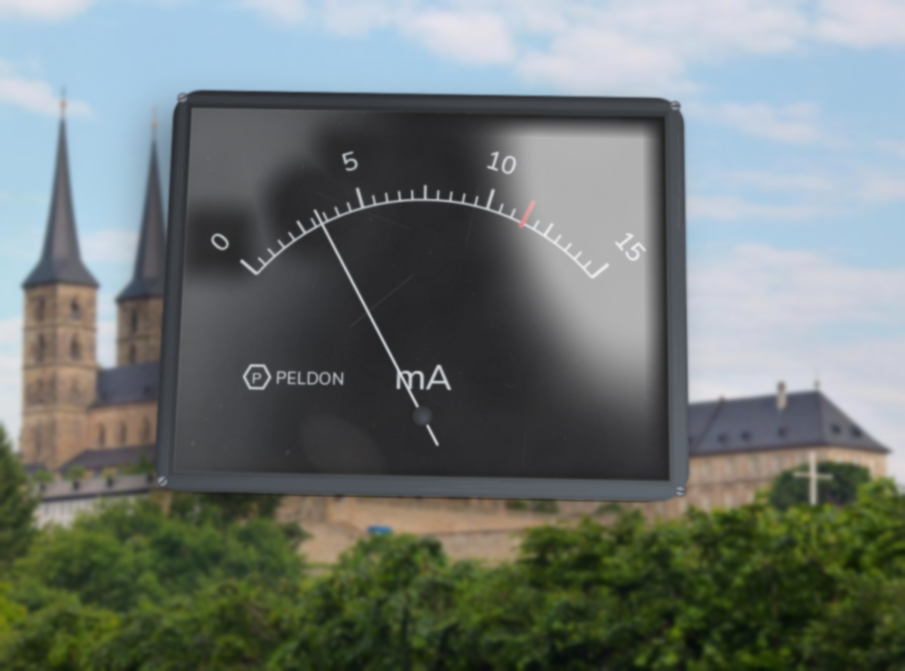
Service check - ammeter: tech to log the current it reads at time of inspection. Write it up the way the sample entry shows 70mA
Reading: 3.25mA
